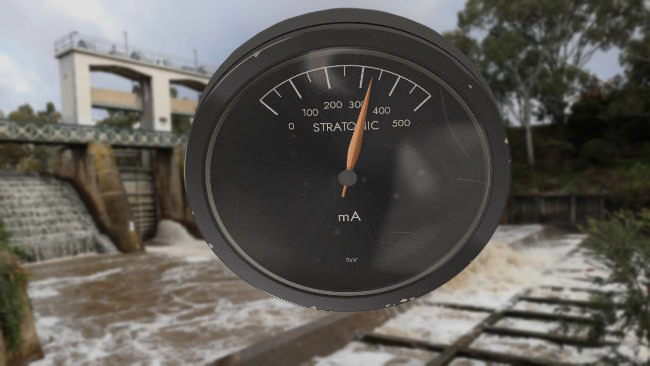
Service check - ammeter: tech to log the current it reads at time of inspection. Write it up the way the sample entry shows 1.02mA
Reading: 325mA
